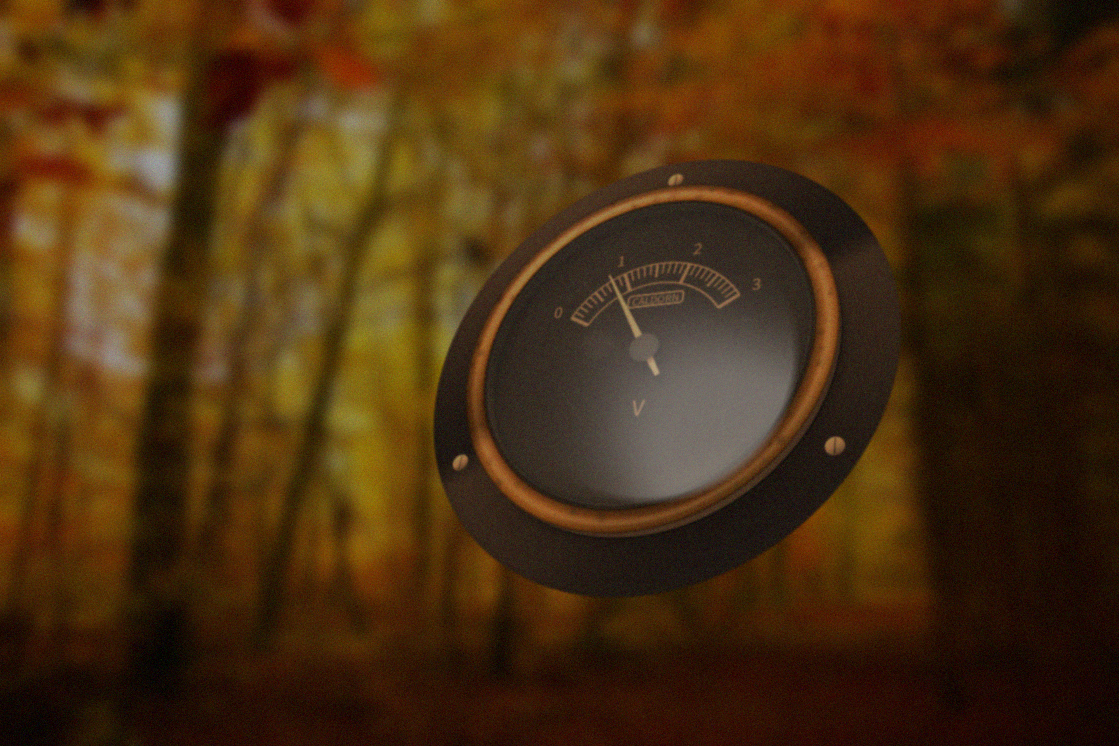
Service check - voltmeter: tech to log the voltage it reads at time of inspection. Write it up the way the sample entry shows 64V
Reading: 0.8V
